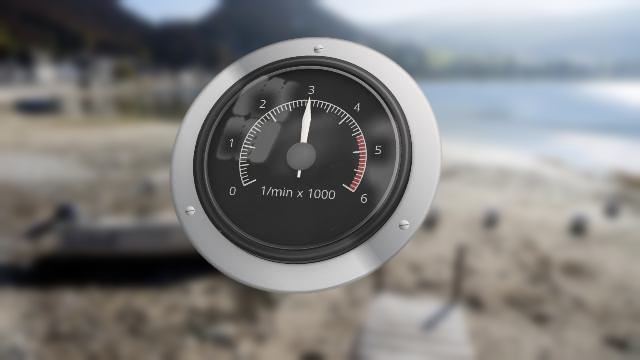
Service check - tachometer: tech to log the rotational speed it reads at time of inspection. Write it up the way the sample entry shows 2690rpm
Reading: 3000rpm
